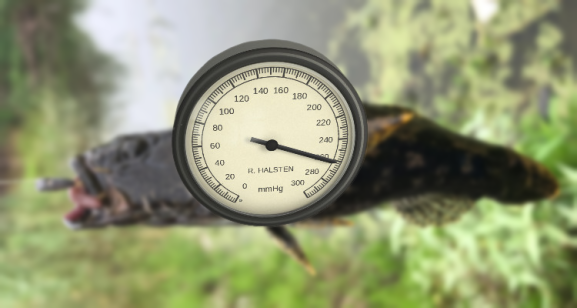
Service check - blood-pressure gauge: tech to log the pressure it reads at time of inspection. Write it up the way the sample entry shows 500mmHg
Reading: 260mmHg
